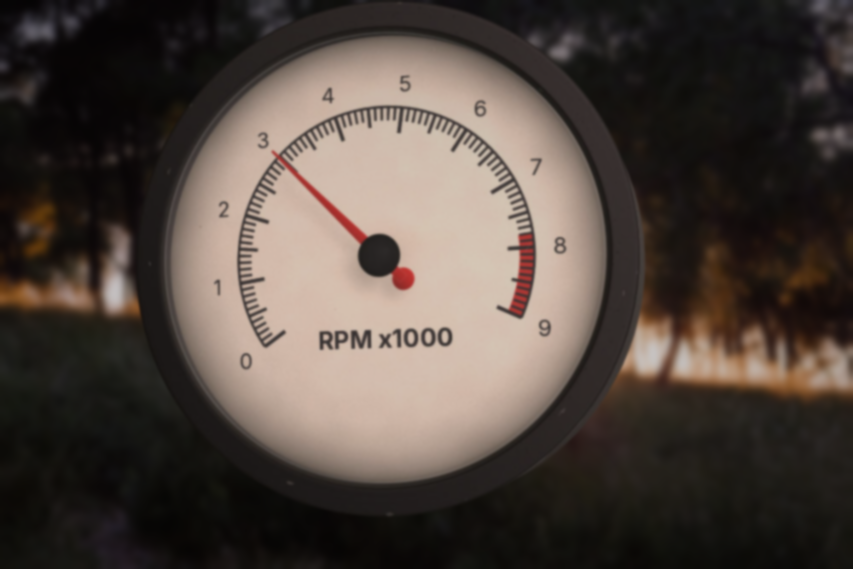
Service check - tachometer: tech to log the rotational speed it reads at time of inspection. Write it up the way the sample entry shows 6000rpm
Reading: 3000rpm
